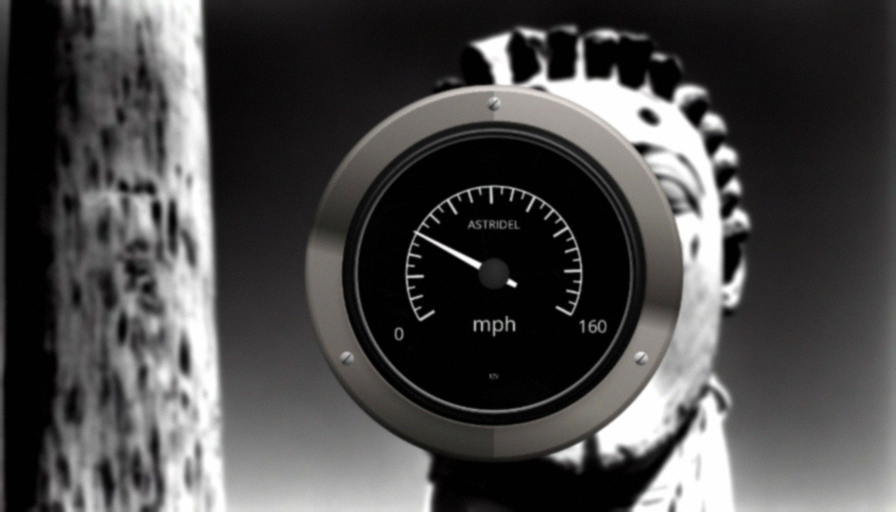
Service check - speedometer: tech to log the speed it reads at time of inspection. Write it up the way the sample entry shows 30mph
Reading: 40mph
